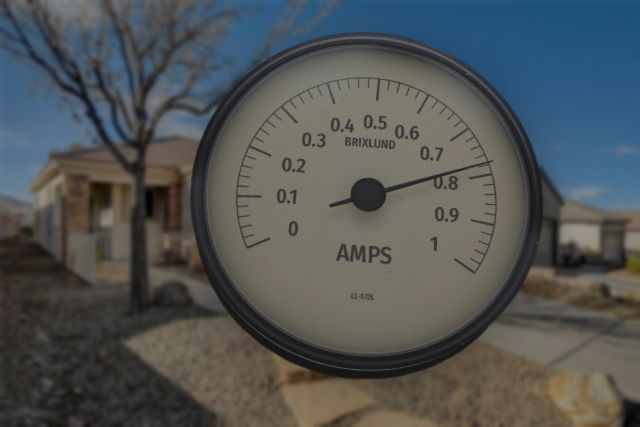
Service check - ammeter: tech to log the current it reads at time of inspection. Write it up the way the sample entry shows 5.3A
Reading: 0.78A
